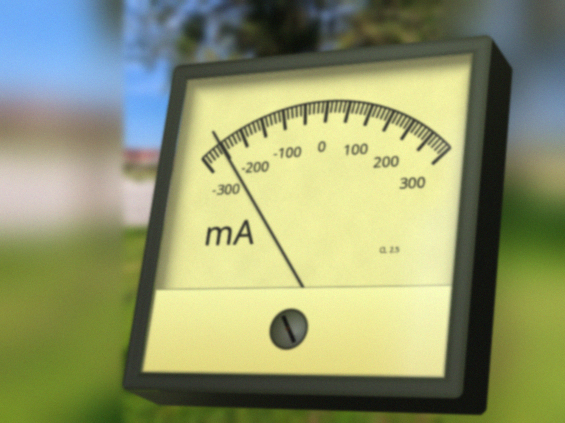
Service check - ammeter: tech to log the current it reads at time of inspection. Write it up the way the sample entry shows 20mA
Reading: -250mA
